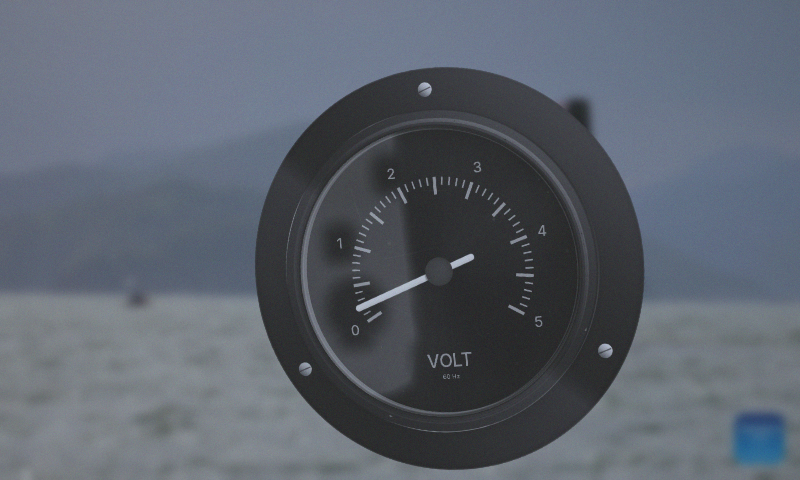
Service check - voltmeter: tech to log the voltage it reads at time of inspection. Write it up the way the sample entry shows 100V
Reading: 0.2V
